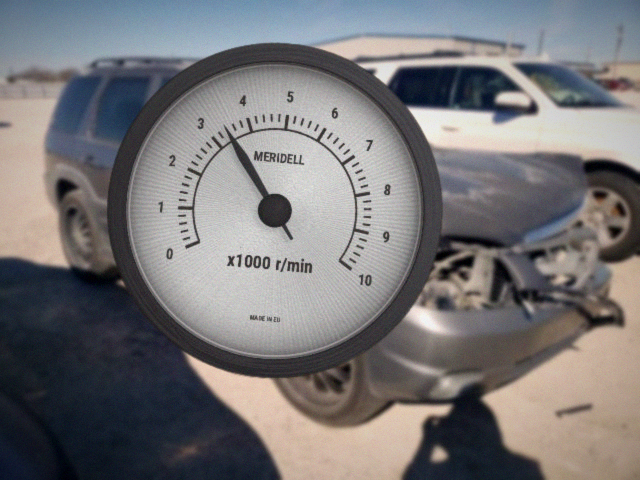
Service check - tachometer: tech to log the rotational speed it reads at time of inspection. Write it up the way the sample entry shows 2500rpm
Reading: 3400rpm
